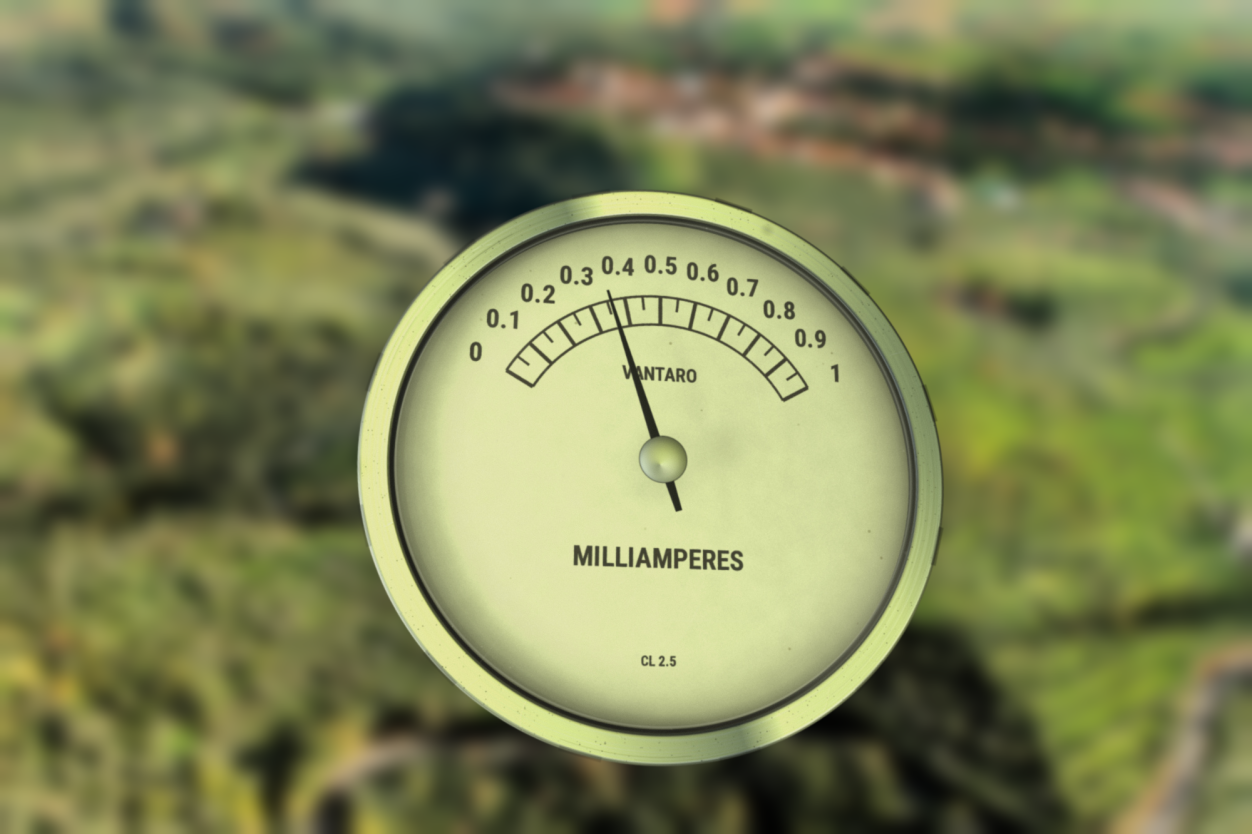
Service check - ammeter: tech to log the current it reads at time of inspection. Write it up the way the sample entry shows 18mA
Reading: 0.35mA
